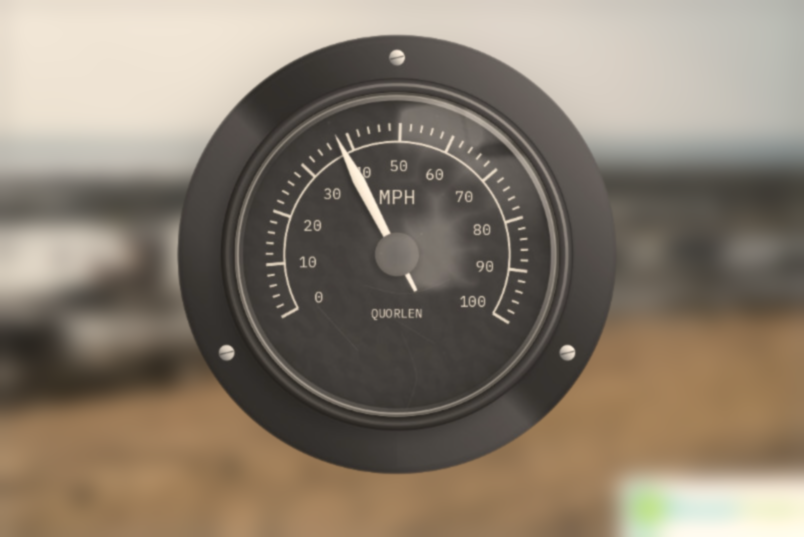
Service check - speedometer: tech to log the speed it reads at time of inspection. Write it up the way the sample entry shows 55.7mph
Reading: 38mph
